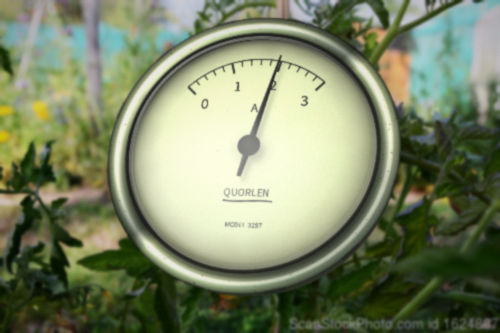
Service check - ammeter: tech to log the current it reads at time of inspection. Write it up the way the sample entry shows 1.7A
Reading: 2A
